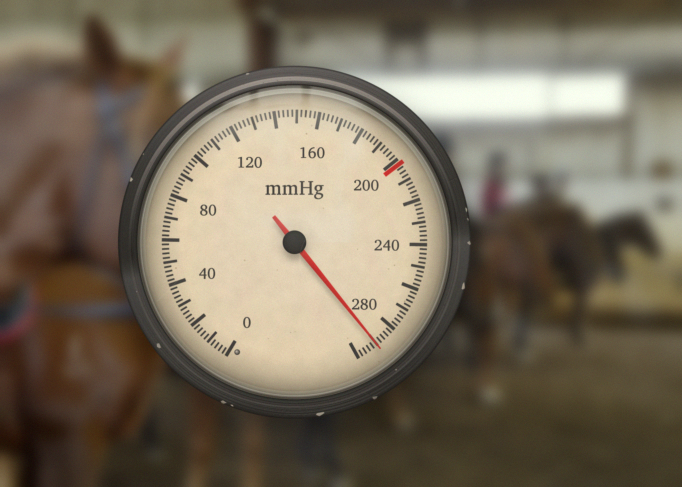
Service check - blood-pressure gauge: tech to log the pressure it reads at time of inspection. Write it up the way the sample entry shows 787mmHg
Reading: 290mmHg
